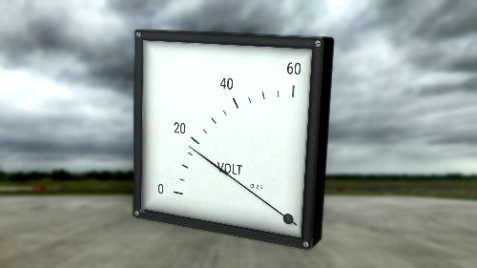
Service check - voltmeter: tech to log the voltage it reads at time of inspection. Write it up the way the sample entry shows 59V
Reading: 17.5V
